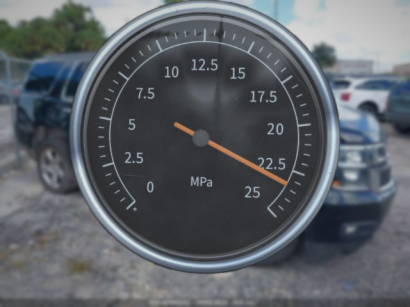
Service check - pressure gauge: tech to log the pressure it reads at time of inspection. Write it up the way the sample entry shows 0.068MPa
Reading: 23.25MPa
